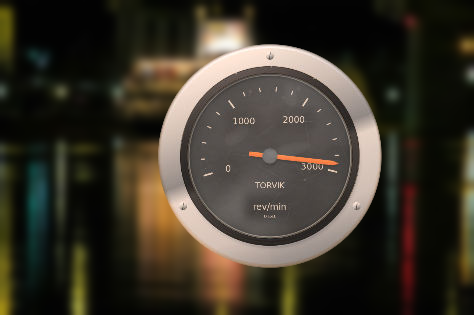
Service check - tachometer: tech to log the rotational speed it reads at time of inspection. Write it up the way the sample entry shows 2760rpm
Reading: 2900rpm
